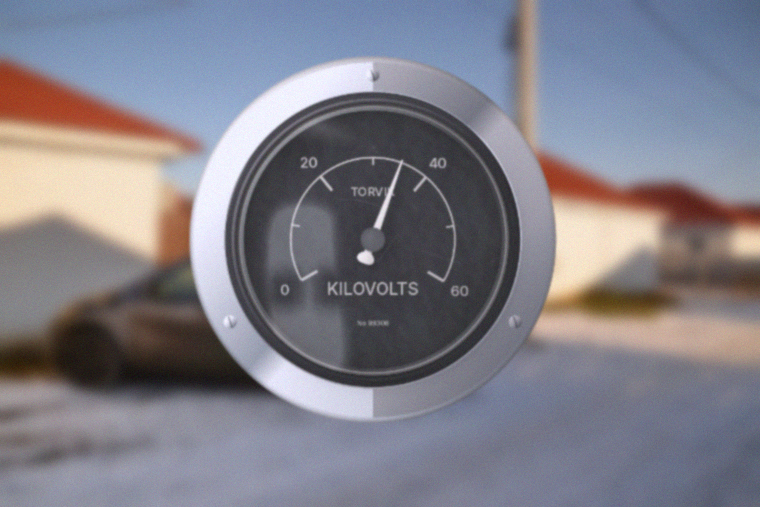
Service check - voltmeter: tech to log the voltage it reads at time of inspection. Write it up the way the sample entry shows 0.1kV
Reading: 35kV
